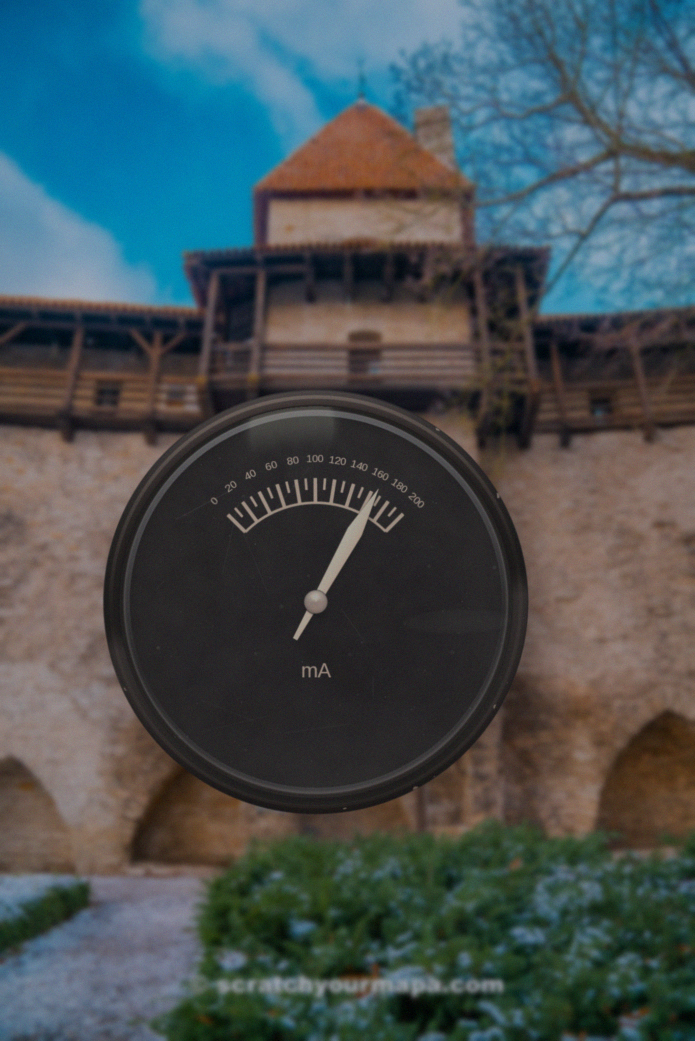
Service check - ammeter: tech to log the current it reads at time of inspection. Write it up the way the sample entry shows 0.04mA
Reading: 165mA
